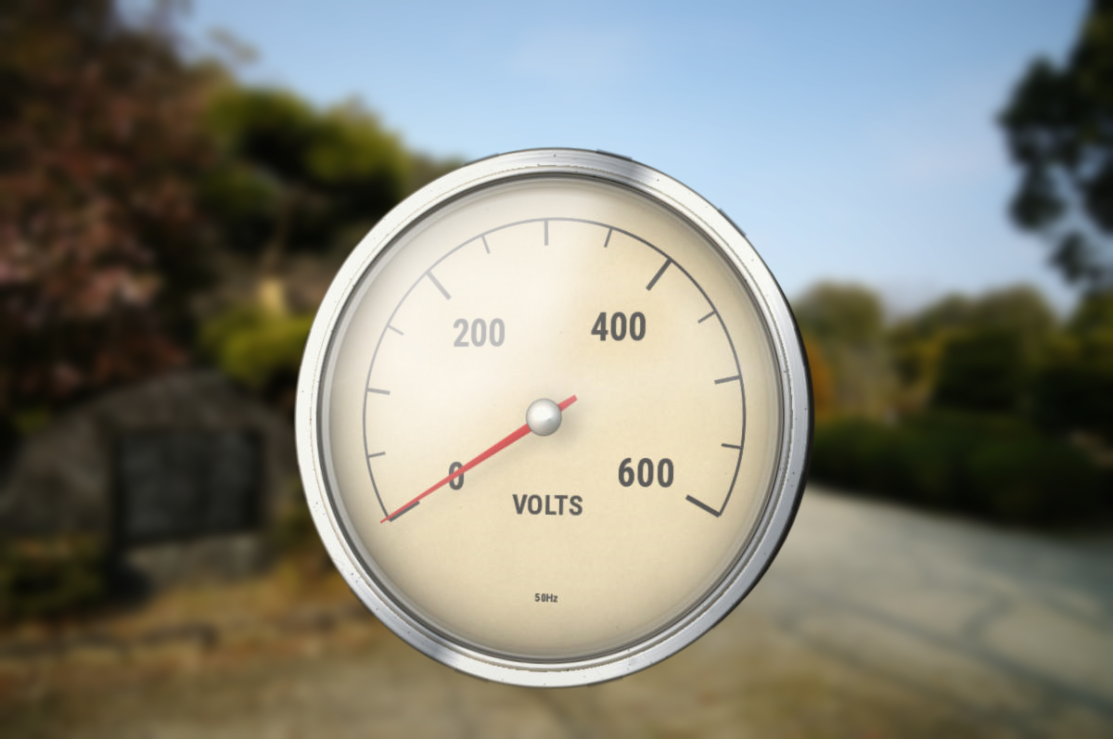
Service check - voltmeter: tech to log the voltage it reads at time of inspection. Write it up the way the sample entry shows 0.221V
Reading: 0V
